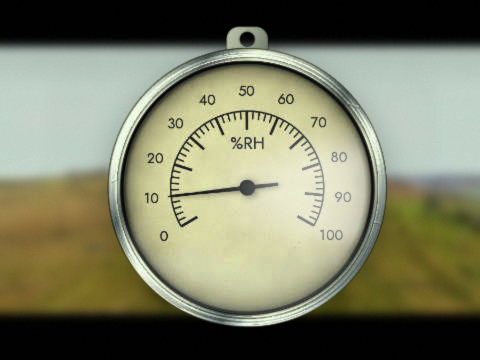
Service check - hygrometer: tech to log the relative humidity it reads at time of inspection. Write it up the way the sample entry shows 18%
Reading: 10%
